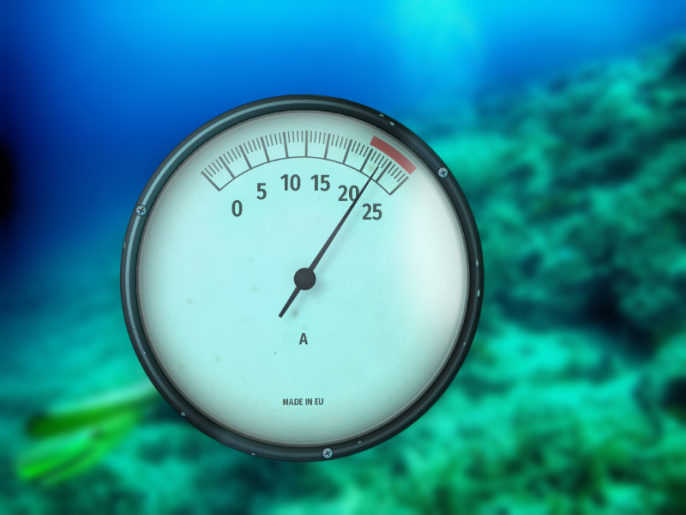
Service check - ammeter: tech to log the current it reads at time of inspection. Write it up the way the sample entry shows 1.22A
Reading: 21.5A
